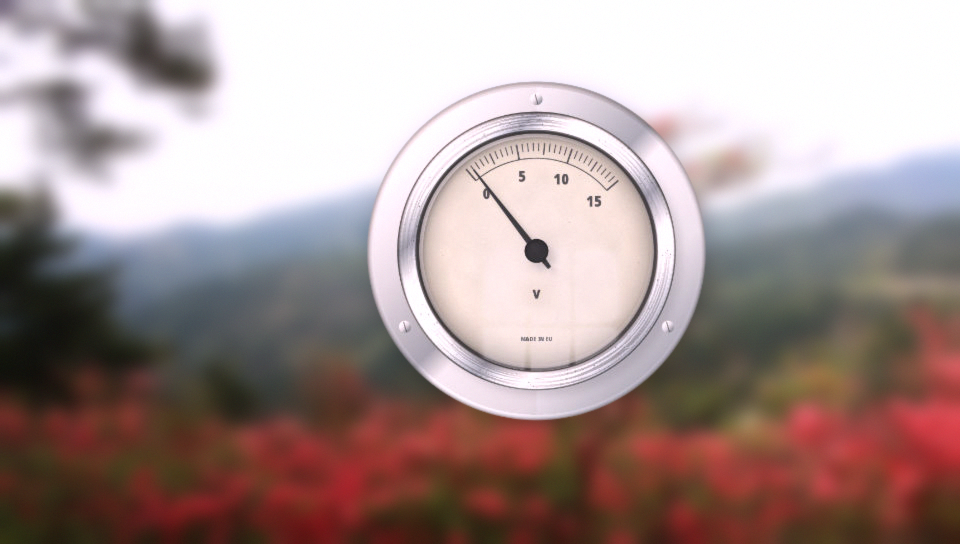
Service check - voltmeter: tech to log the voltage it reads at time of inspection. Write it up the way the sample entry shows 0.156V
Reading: 0.5V
